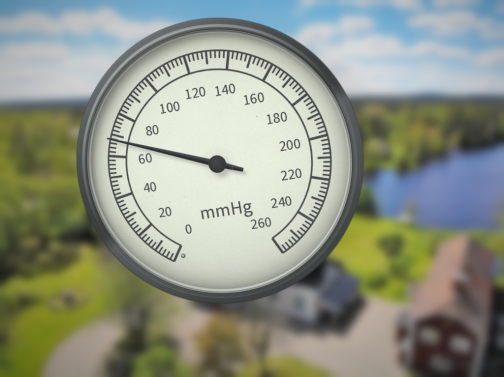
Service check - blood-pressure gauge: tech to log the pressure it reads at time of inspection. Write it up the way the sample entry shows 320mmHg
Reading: 68mmHg
